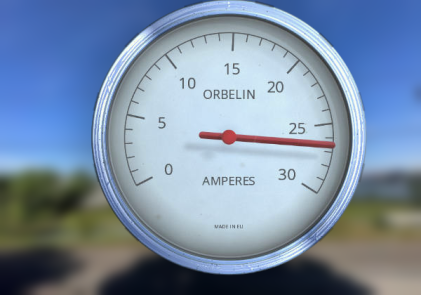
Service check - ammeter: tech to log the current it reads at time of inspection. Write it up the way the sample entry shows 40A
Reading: 26.5A
